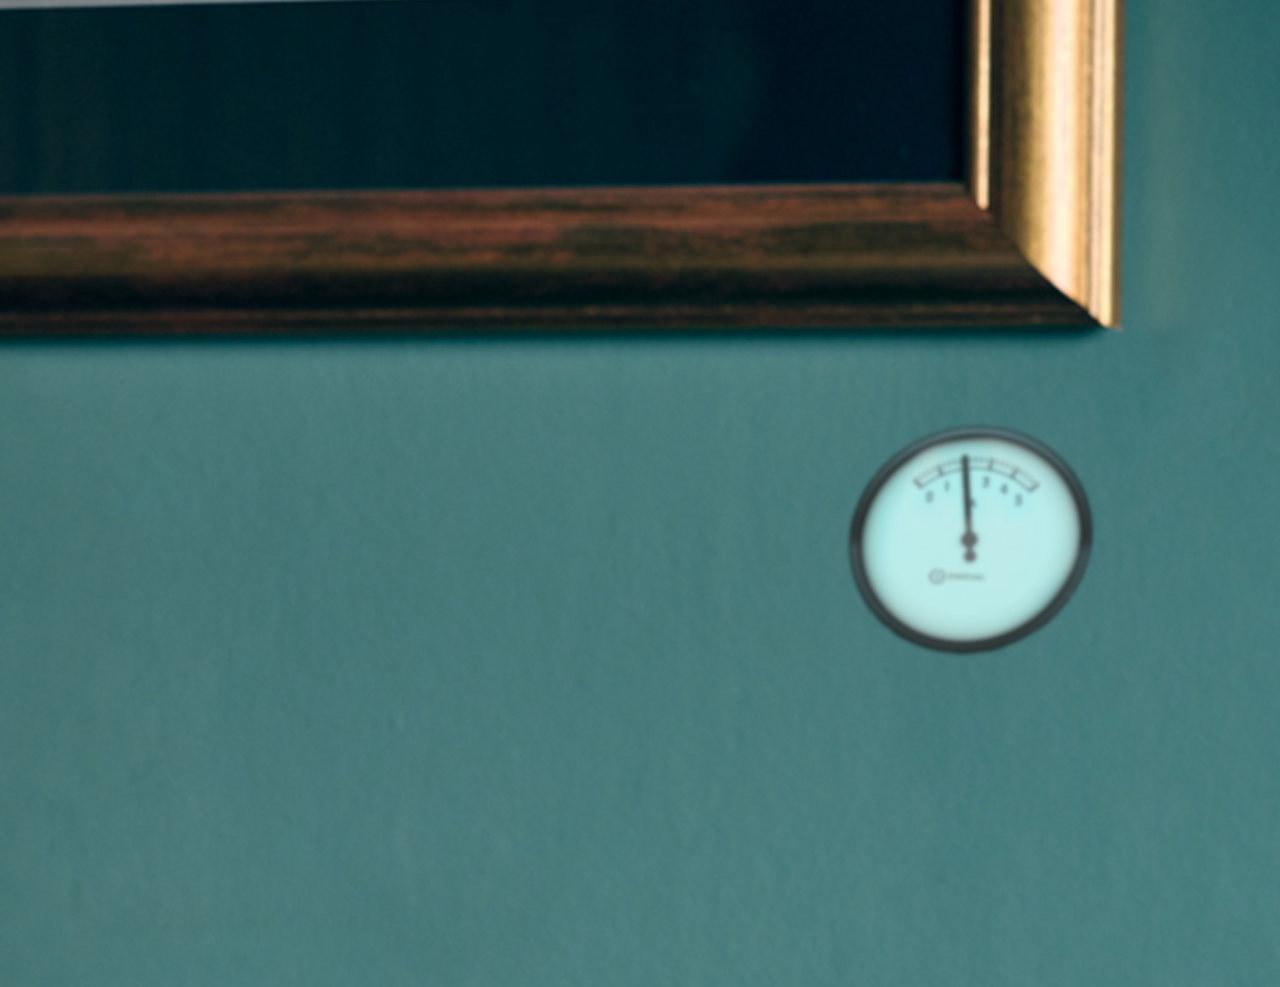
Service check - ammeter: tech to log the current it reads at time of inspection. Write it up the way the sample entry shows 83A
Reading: 2A
